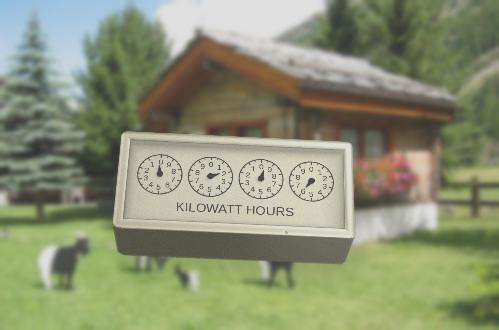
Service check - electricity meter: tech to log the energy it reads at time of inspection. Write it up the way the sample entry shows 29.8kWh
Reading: 196kWh
